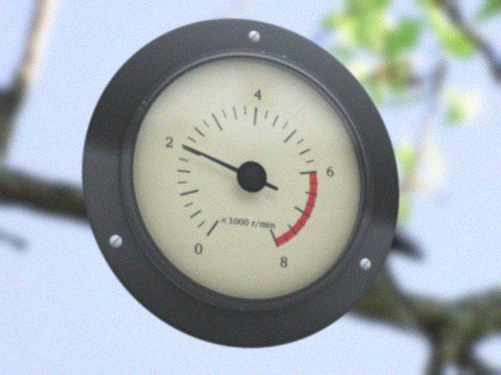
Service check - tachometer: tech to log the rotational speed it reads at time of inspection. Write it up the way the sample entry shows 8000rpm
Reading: 2000rpm
